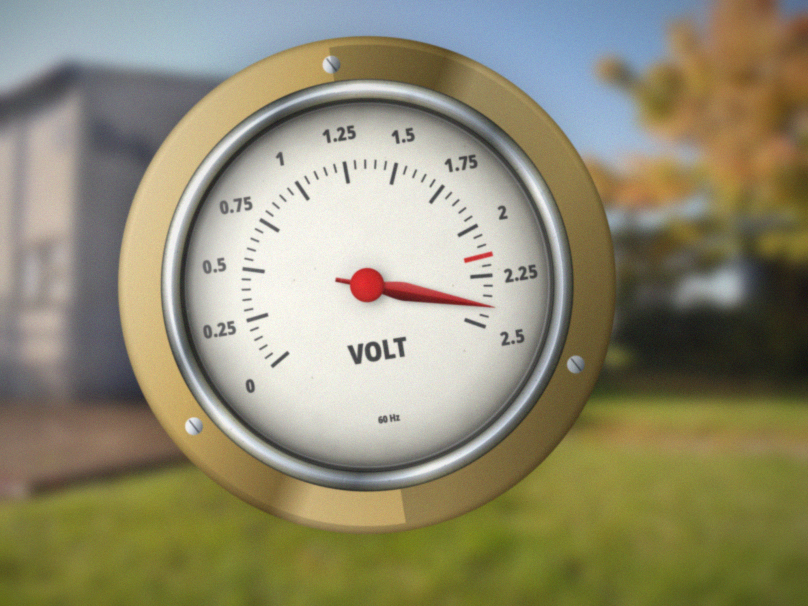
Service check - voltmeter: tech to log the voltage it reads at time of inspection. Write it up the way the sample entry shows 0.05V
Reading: 2.4V
